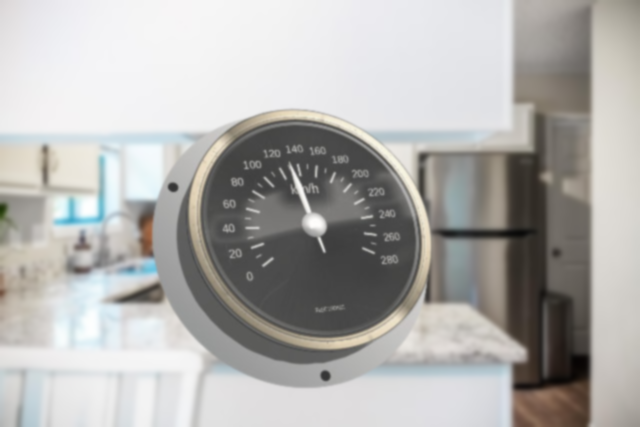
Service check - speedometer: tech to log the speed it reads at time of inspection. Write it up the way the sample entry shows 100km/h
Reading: 130km/h
